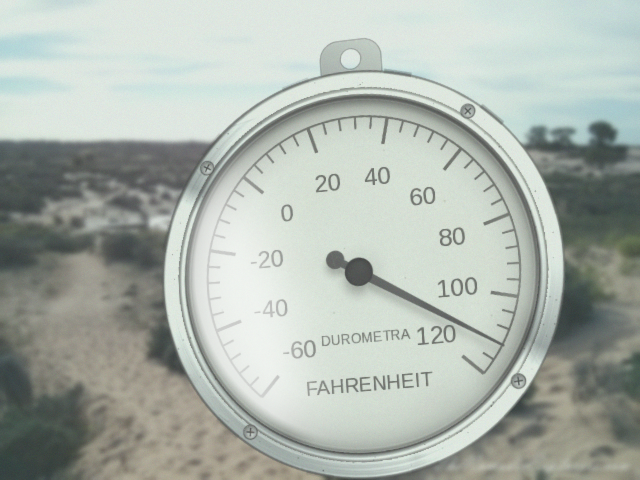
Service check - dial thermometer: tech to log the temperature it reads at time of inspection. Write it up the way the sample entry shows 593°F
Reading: 112°F
